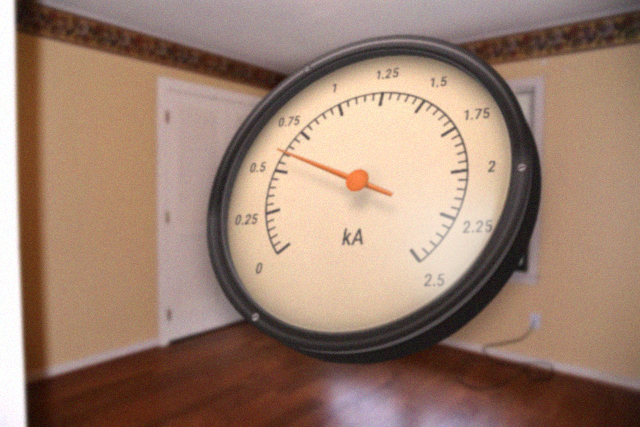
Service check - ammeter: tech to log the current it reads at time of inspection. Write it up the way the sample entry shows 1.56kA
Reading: 0.6kA
